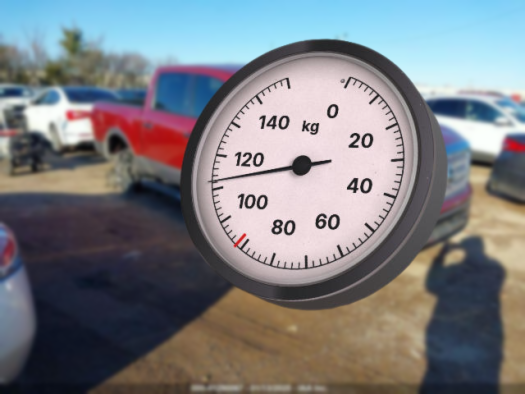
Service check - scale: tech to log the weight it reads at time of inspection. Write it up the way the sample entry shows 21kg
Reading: 112kg
